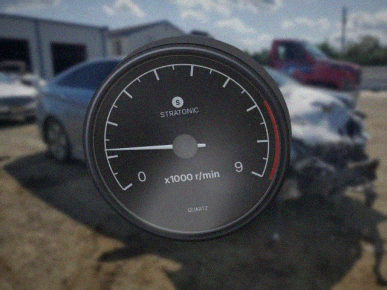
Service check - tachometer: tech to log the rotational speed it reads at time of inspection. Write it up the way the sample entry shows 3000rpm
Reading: 1250rpm
